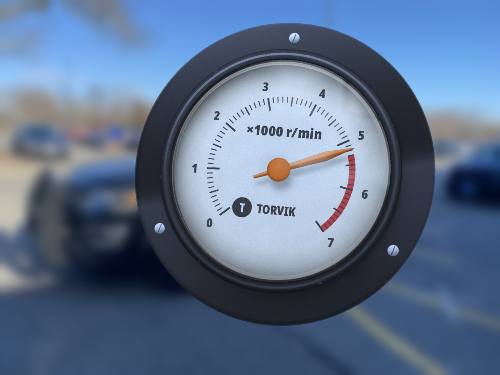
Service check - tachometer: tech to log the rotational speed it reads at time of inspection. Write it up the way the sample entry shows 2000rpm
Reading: 5200rpm
